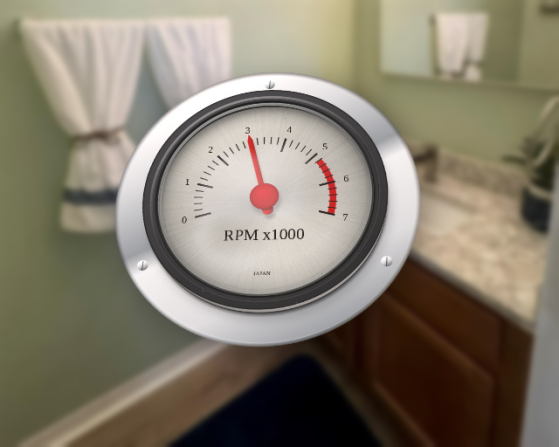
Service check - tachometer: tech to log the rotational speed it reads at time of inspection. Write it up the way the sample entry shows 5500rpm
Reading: 3000rpm
